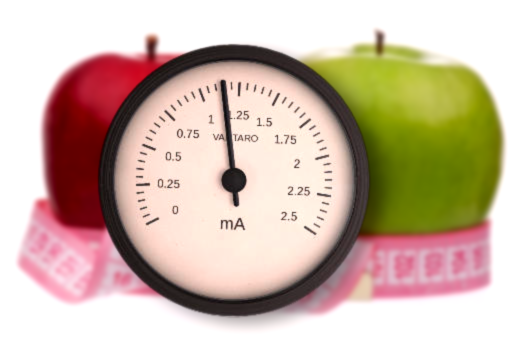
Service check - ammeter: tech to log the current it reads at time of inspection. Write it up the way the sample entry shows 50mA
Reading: 1.15mA
